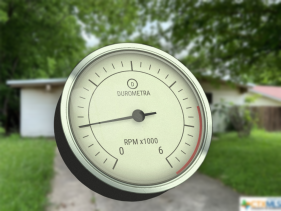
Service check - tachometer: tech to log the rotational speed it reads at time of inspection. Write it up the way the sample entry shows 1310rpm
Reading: 1000rpm
